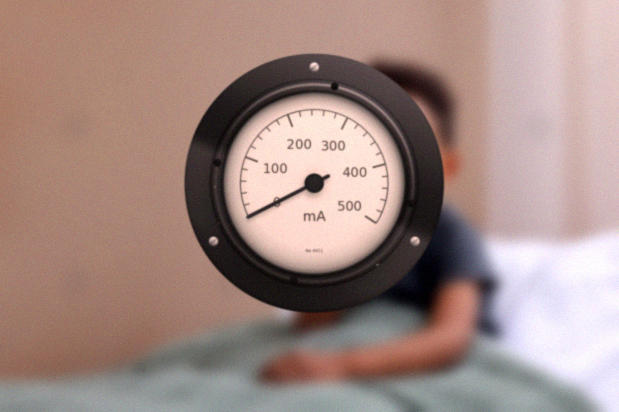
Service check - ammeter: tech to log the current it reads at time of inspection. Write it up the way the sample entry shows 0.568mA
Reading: 0mA
